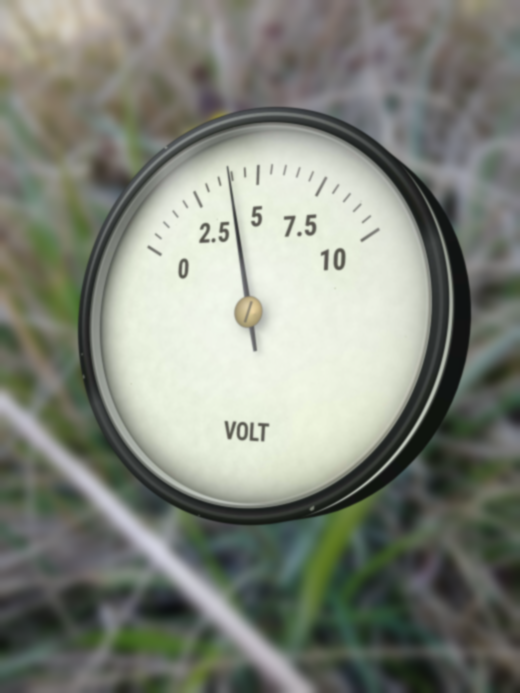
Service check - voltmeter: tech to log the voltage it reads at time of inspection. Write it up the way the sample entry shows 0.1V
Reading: 4V
